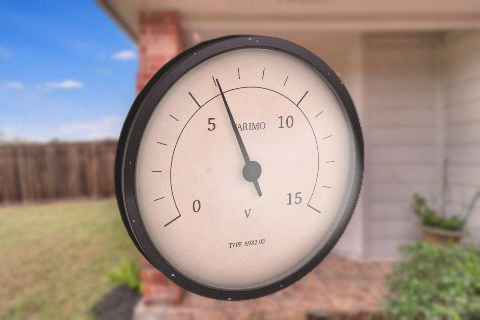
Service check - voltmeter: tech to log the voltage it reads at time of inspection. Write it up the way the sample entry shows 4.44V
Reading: 6V
